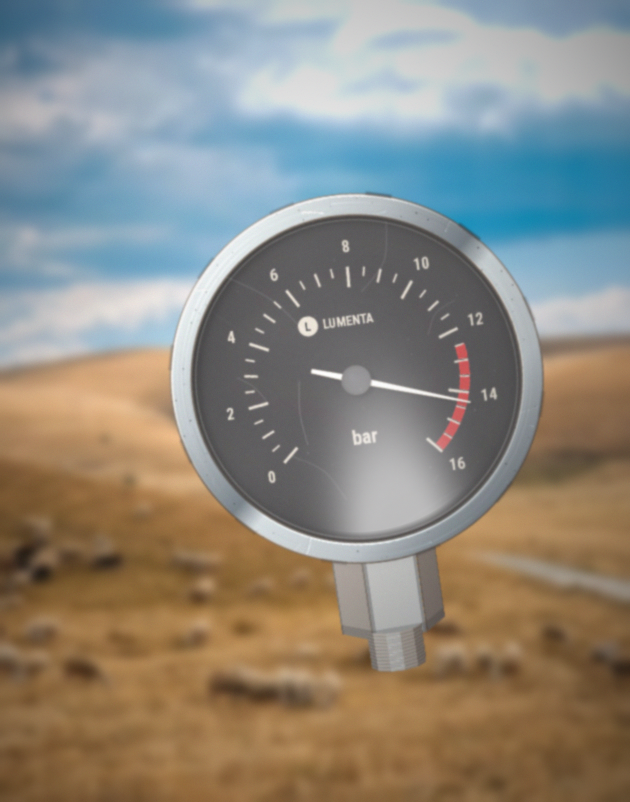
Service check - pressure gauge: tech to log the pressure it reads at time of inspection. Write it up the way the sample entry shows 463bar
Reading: 14.25bar
